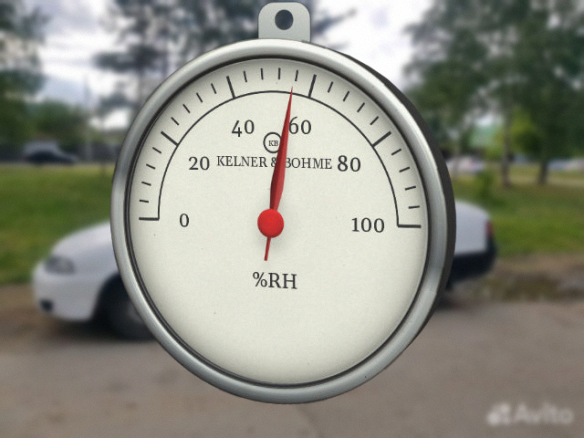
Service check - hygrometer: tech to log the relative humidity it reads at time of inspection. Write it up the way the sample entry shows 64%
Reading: 56%
